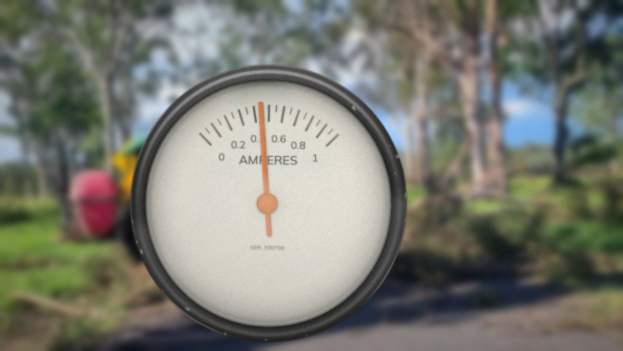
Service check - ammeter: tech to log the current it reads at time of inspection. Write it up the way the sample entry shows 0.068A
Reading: 0.45A
